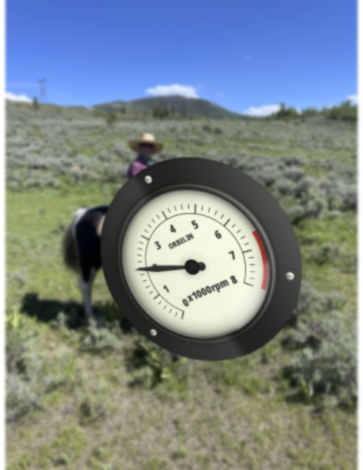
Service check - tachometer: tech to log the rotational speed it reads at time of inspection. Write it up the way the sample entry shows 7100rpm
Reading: 2000rpm
